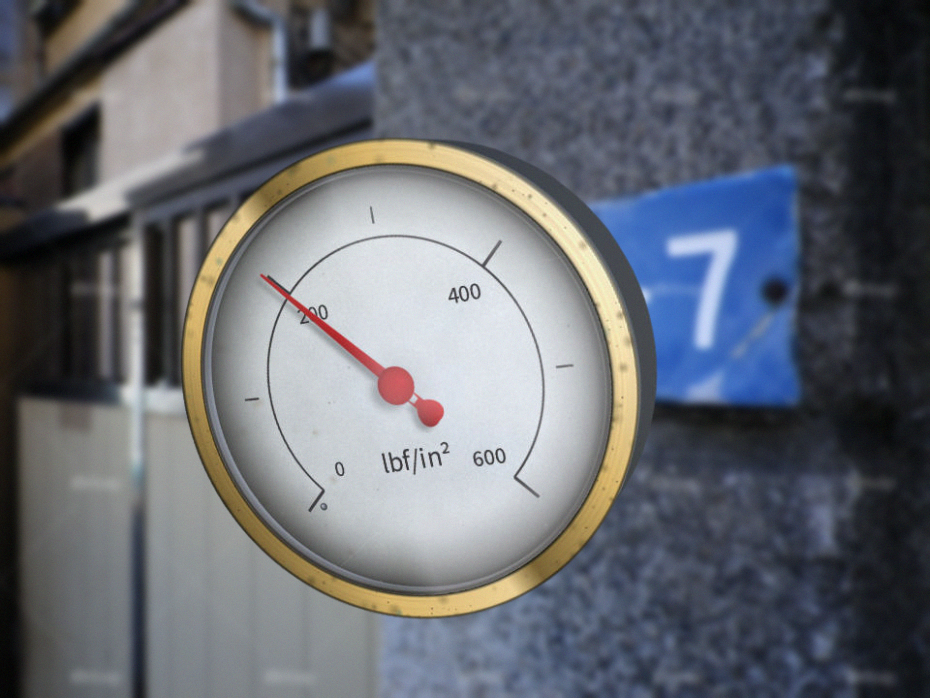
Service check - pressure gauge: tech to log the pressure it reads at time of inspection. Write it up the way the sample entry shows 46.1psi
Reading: 200psi
